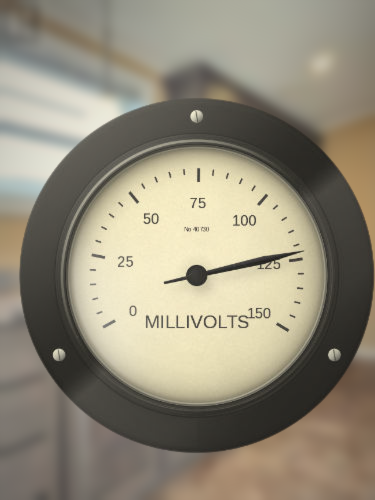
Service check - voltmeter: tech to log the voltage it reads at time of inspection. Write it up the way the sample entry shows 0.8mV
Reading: 122.5mV
